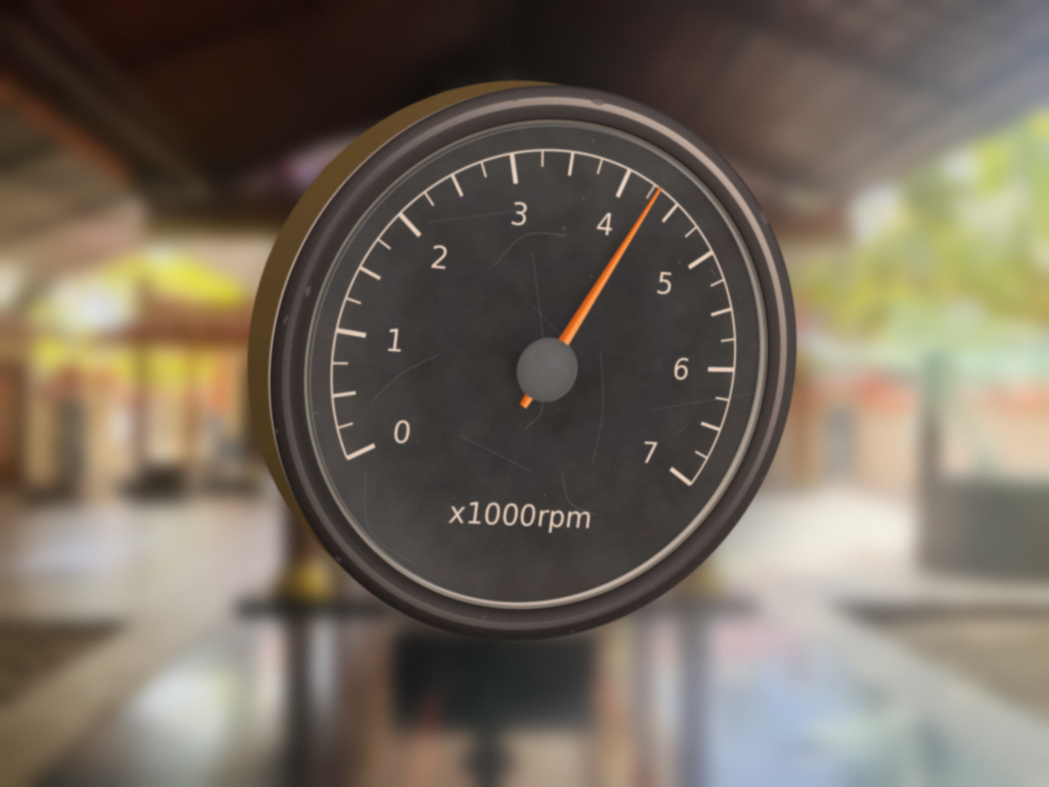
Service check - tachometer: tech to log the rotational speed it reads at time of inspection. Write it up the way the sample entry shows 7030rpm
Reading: 4250rpm
